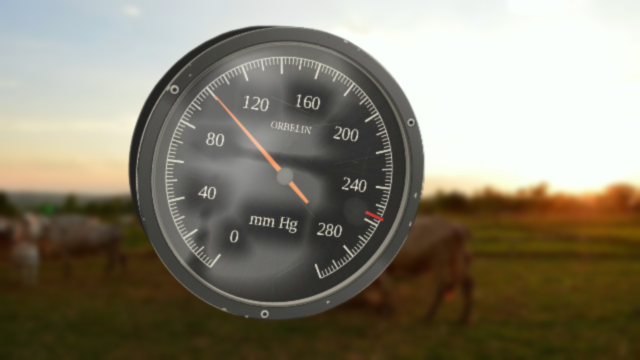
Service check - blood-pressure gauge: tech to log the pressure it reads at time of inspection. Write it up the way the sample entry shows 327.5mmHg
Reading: 100mmHg
